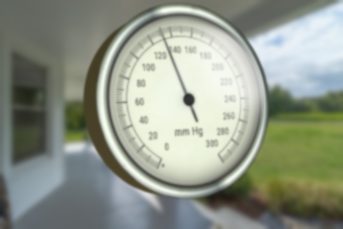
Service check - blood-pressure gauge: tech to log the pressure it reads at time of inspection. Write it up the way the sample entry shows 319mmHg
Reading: 130mmHg
